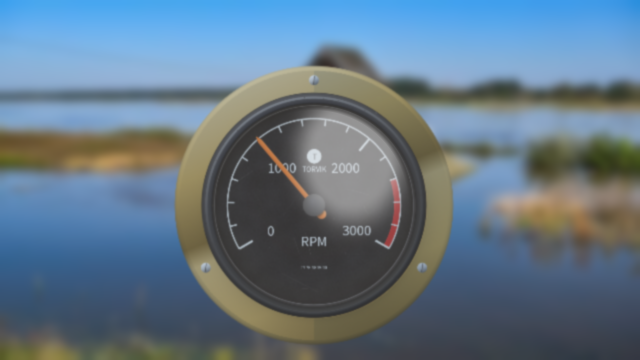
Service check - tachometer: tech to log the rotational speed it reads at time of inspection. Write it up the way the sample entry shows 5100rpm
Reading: 1000rpm
